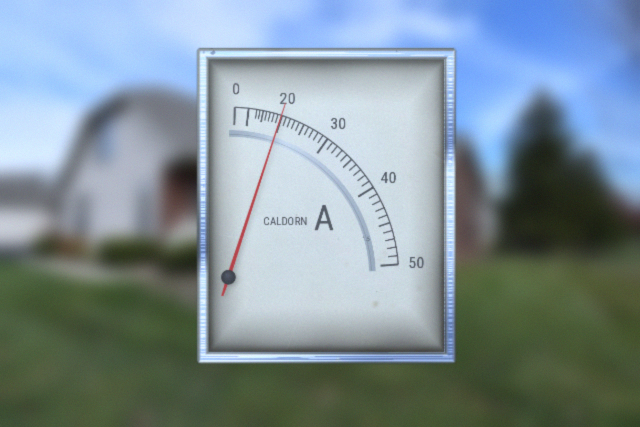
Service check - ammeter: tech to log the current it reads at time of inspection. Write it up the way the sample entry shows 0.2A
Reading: 20A
